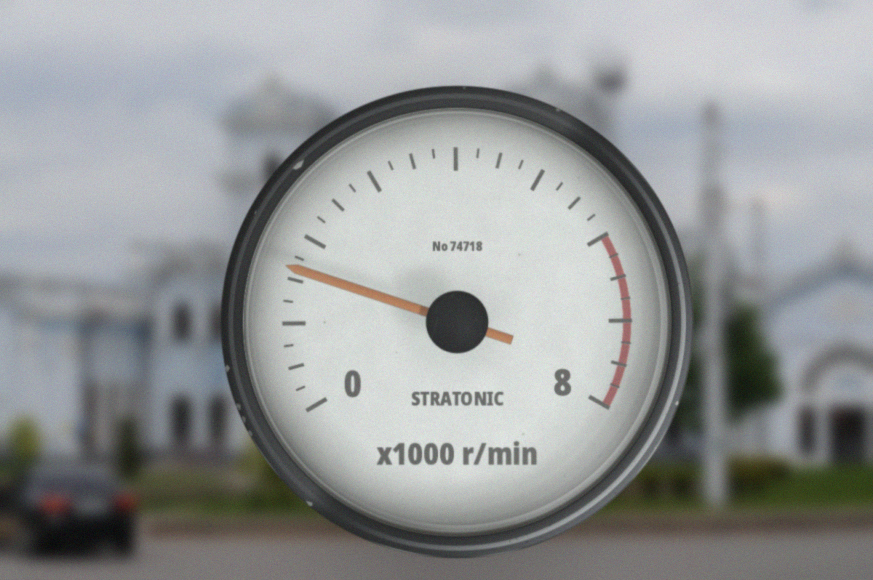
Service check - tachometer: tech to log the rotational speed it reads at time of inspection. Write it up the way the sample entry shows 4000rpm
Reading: 1625rpm
